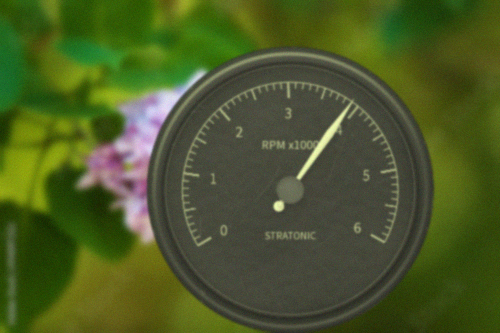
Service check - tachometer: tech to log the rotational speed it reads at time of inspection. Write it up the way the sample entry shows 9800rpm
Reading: 3900rpm
